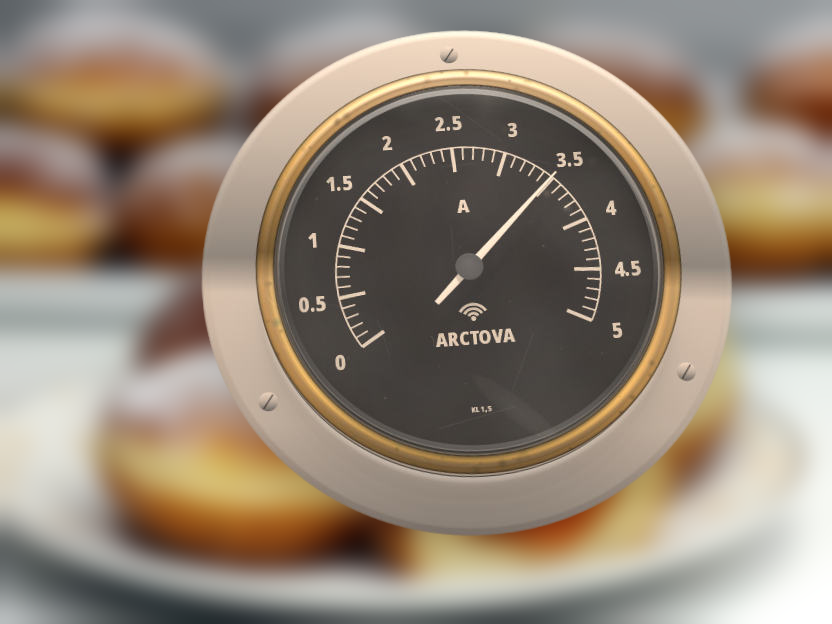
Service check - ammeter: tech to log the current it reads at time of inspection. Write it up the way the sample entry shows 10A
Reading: 3.5A
